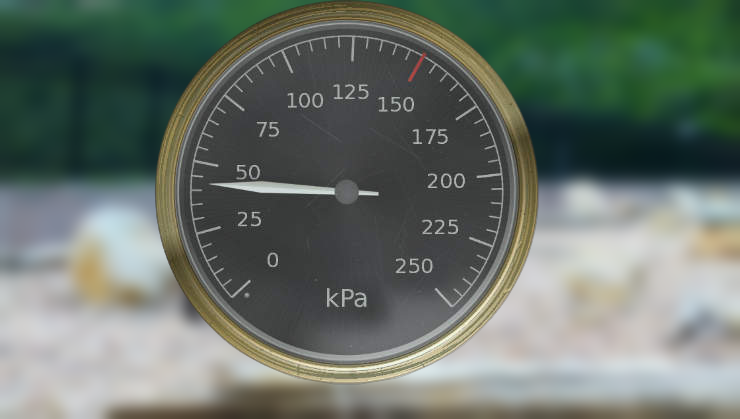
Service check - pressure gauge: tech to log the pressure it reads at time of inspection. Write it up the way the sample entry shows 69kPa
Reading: 42.5kPa
